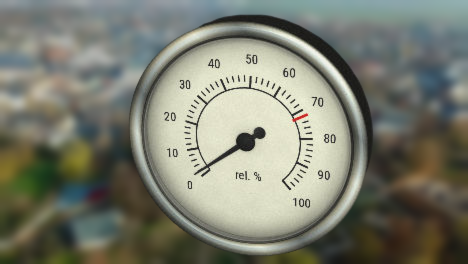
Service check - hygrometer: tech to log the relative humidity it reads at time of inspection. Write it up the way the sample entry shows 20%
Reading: 2%
